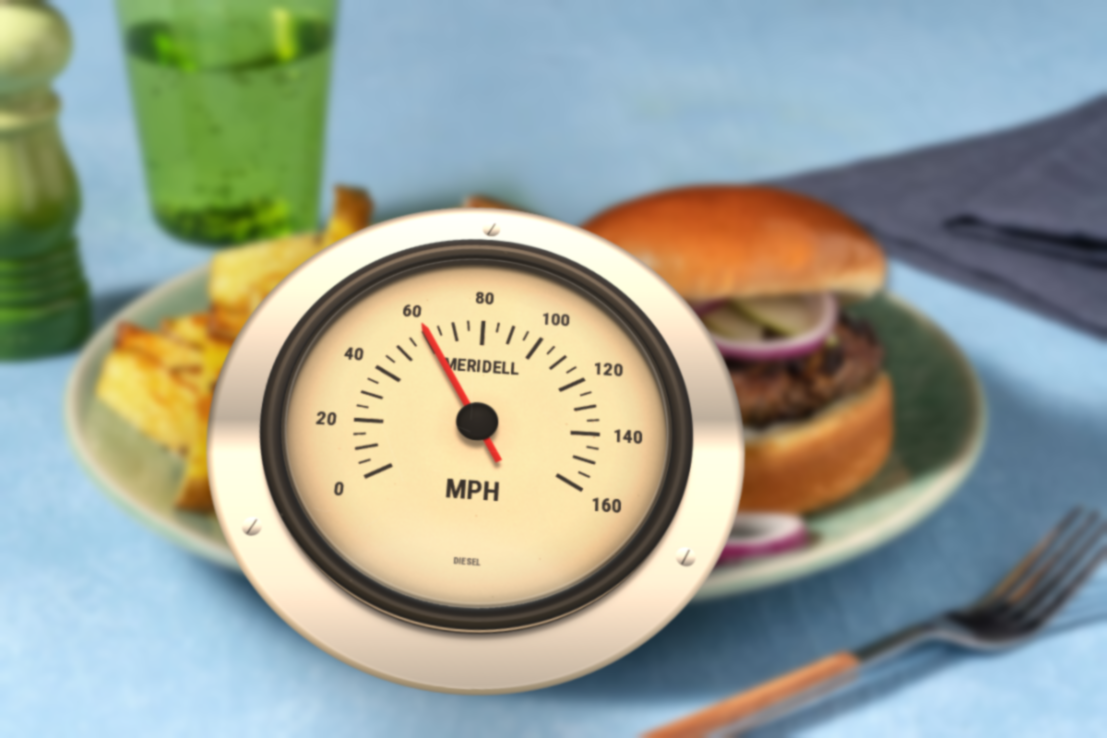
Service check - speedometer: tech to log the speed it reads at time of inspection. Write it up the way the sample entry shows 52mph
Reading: 60mph
